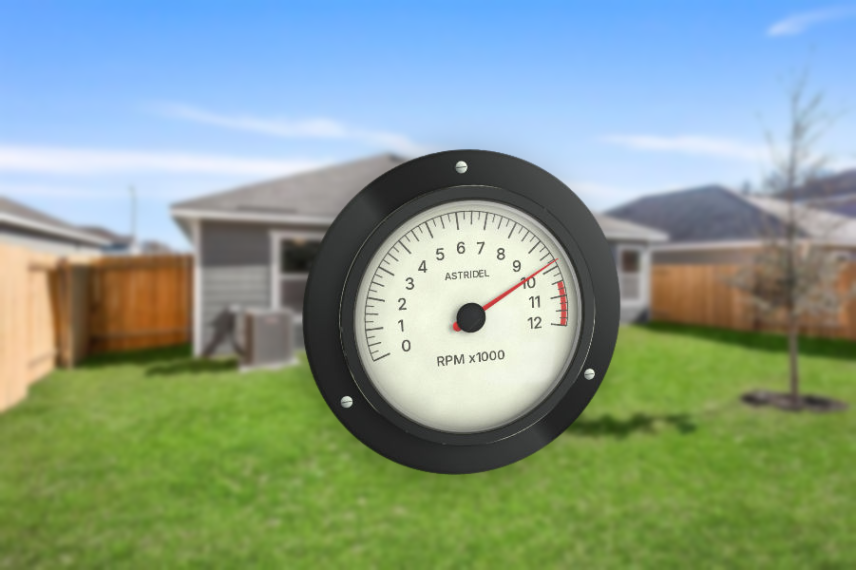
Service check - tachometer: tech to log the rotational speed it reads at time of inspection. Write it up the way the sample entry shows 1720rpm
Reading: 9750rpm
